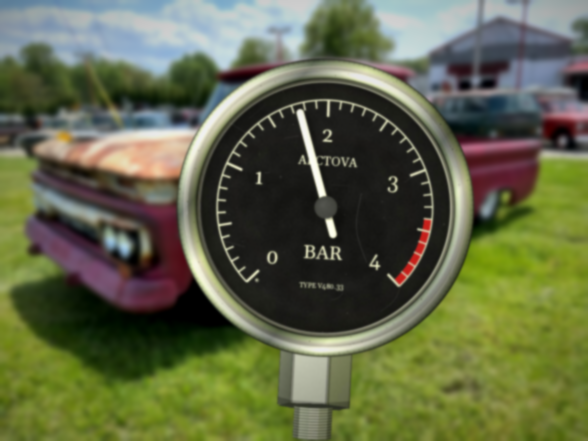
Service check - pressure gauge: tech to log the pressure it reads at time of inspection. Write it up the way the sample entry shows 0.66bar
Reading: 1.75bar
